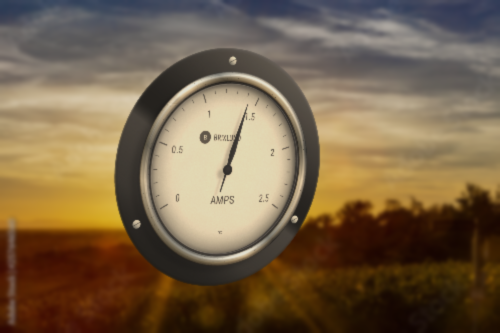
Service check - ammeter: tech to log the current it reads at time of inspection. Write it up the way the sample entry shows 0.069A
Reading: 1.4A
